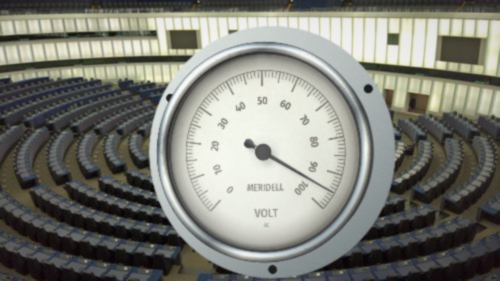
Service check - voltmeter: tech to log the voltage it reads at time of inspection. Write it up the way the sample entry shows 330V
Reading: 95V
